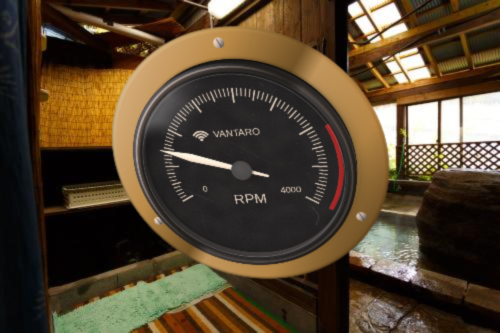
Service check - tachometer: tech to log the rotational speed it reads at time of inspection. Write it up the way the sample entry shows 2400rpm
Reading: 750rpm
